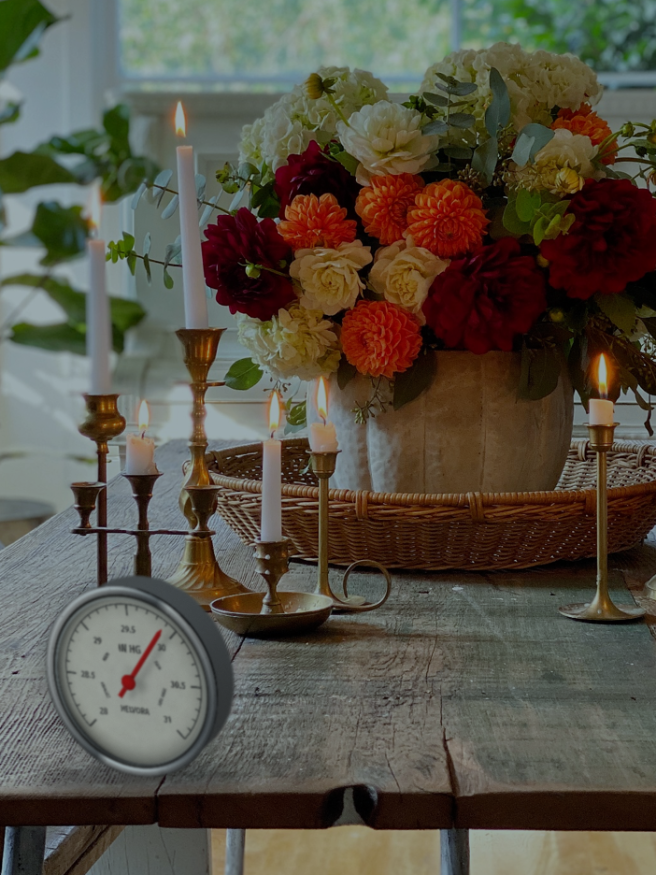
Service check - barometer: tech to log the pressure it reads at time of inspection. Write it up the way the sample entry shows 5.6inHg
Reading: 29.9inHg
